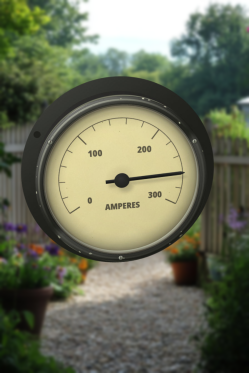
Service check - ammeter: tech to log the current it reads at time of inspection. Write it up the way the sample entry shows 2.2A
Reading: 260A
